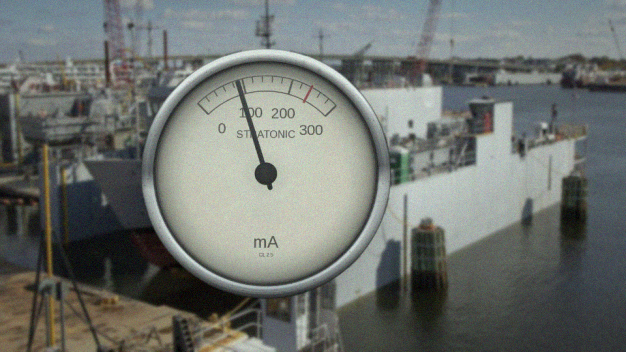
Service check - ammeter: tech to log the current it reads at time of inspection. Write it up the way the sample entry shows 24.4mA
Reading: 90mA
